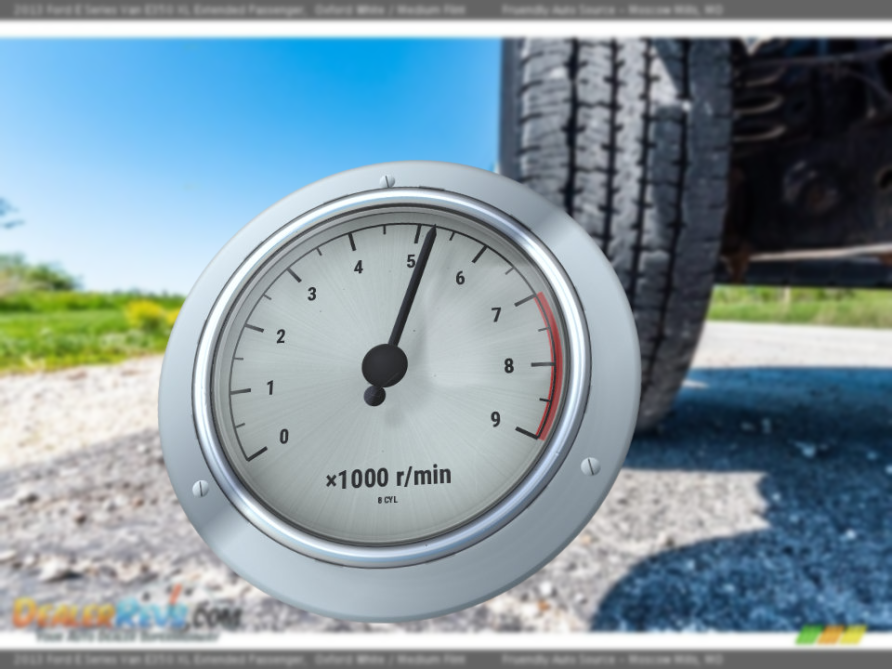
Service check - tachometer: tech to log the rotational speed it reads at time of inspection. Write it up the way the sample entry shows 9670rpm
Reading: 5250rpm
